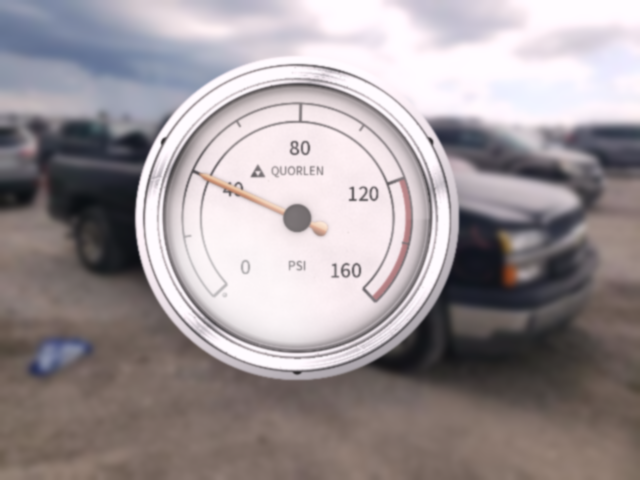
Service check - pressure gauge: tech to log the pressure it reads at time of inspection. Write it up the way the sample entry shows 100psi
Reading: 40psi
